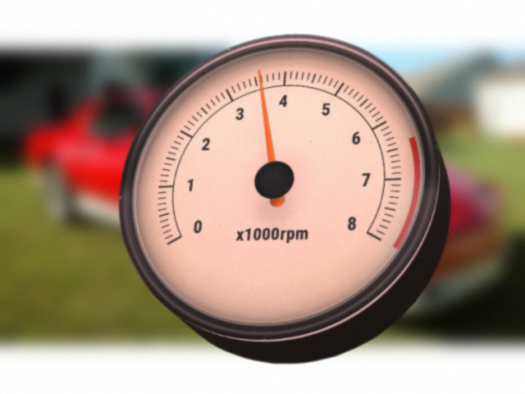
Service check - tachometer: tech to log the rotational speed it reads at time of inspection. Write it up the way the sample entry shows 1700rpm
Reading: 3600rpm
